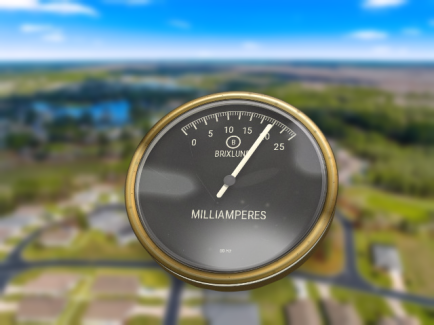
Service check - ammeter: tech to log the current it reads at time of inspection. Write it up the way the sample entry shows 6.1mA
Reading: 20mA
